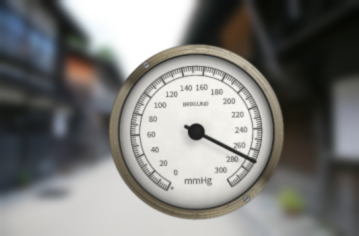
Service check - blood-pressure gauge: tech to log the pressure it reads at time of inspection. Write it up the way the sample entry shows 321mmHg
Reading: 270mmHg
